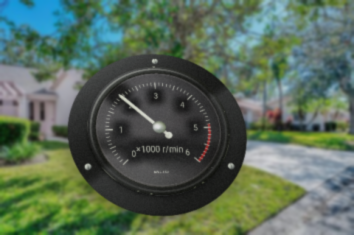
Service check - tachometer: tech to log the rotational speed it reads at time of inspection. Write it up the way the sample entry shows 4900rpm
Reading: 2000rpm
